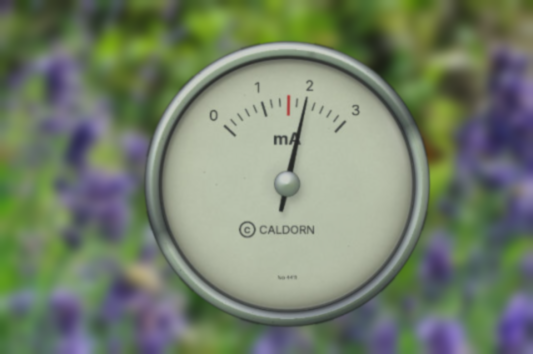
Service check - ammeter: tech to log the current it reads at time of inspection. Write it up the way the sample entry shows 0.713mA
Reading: 2mA
